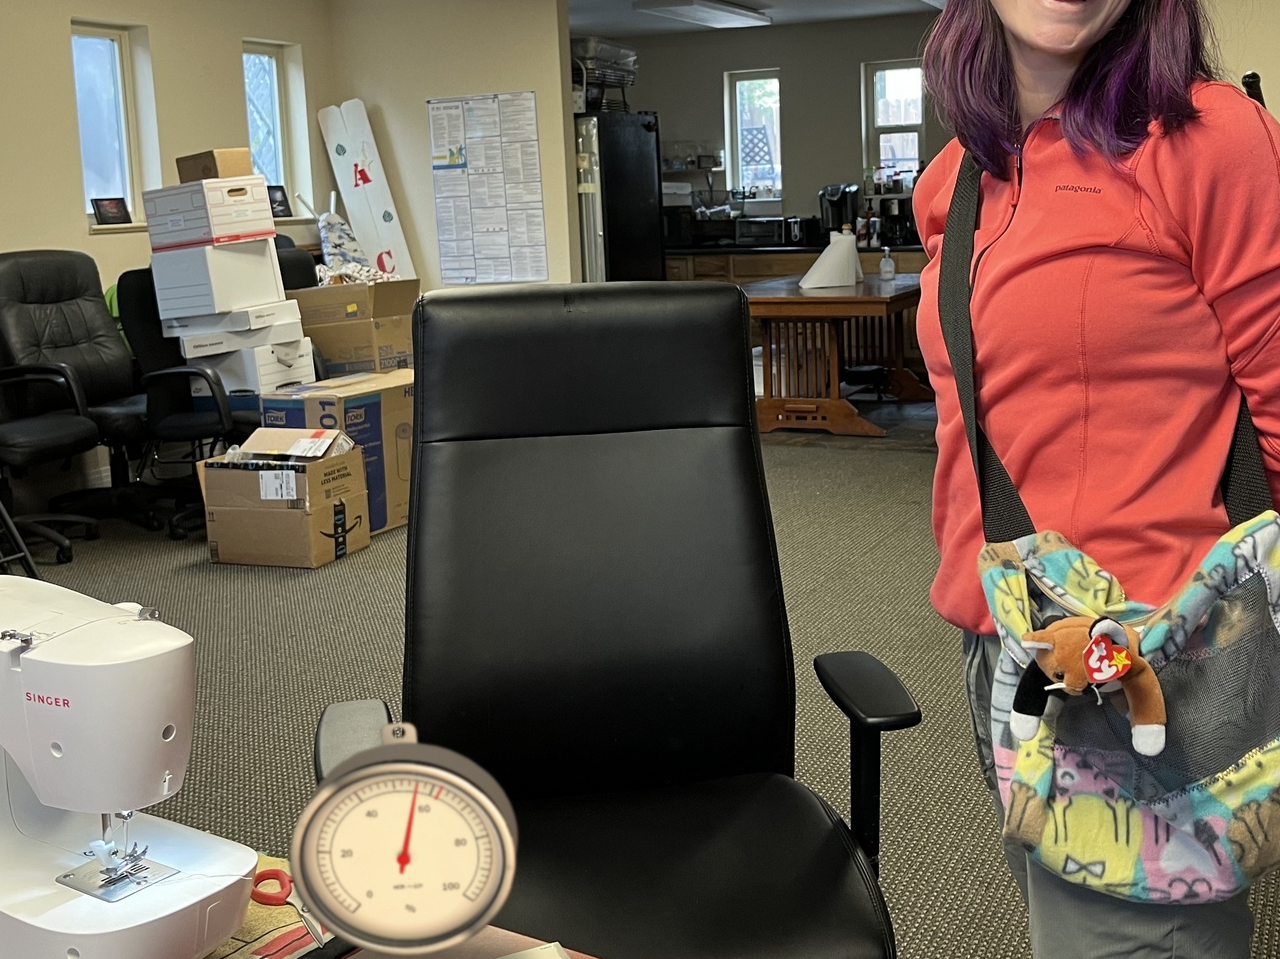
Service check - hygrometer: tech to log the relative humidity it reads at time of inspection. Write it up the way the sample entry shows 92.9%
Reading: 56%
